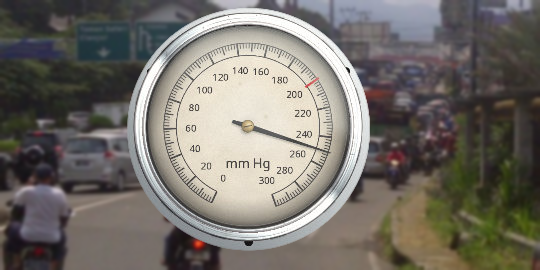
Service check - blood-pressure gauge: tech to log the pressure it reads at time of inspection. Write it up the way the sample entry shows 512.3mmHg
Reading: 250mmHg
